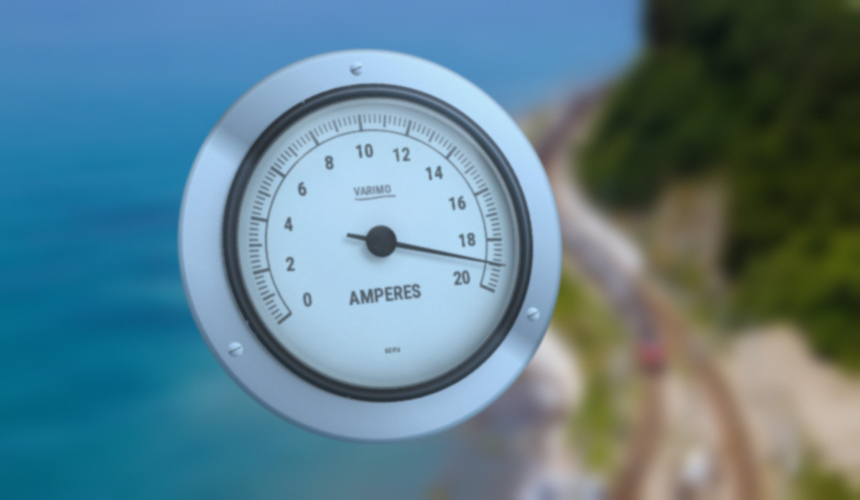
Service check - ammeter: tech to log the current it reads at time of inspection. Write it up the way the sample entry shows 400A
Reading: 19A
